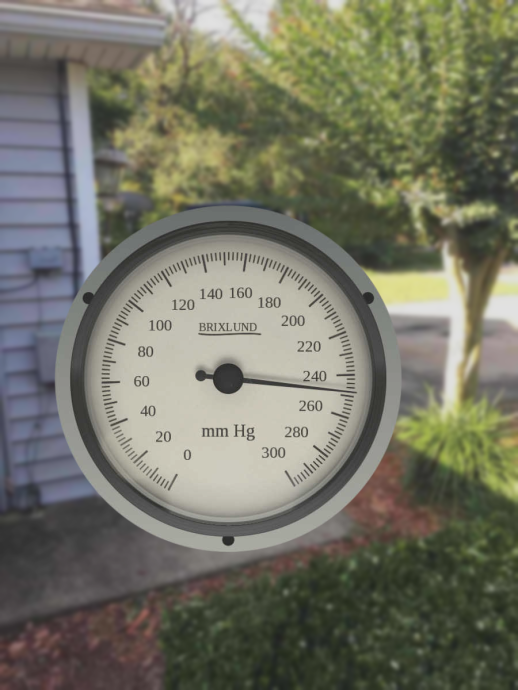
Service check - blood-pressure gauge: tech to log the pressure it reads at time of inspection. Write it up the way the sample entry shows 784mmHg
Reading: 248mmHg
